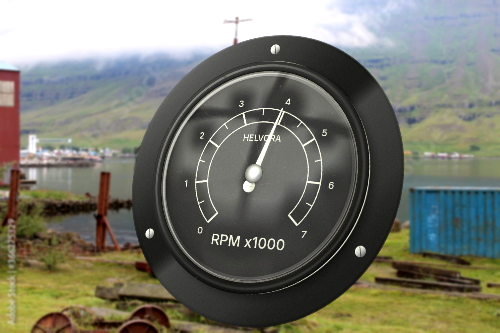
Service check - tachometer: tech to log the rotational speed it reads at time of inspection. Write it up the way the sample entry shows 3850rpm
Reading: 4000rpm
